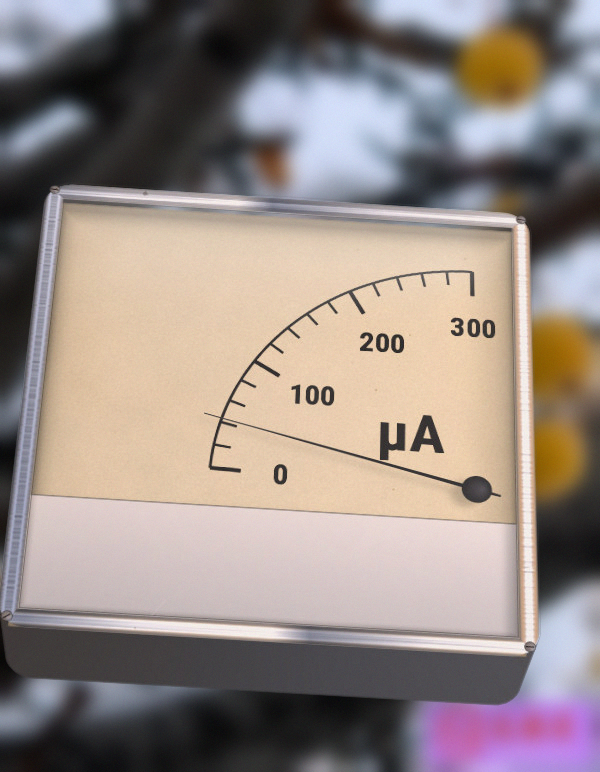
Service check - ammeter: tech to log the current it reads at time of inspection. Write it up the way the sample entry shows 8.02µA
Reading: 40µA
